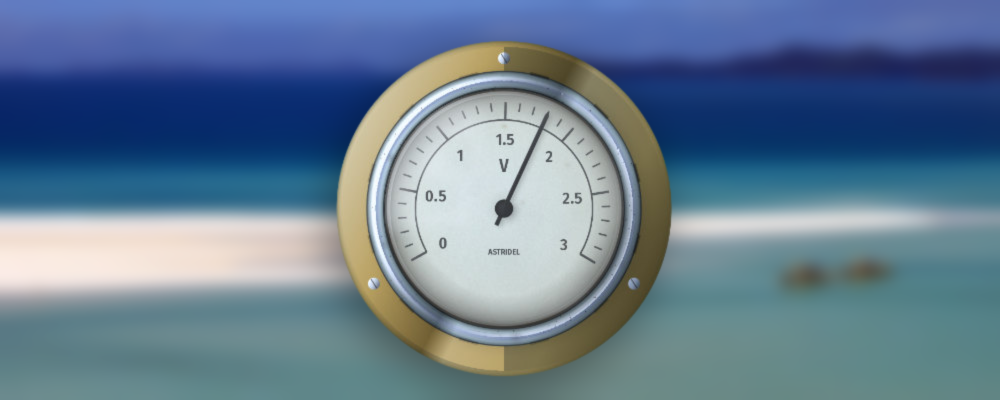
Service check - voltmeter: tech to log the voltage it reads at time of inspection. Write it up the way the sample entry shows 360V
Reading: 1.8V
